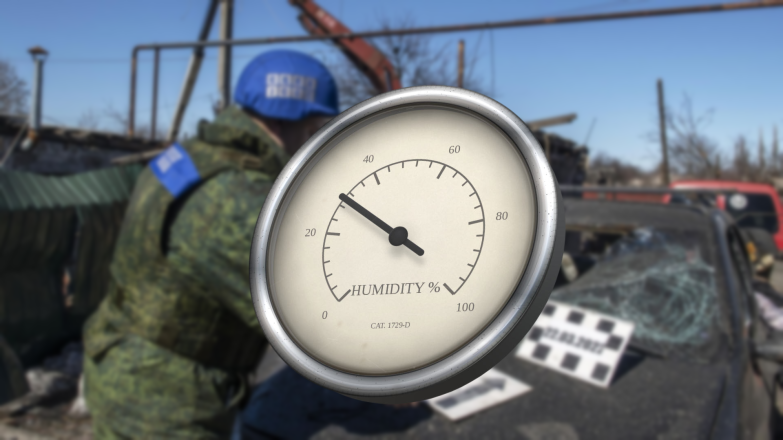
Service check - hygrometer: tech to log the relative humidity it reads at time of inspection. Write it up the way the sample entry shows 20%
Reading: 30%
